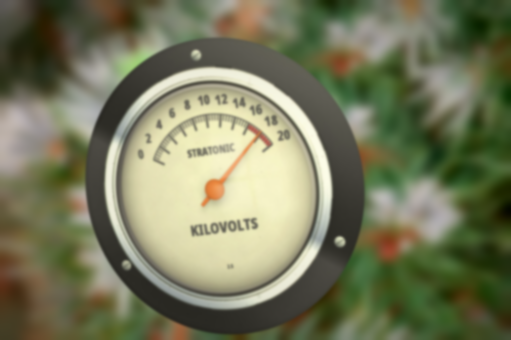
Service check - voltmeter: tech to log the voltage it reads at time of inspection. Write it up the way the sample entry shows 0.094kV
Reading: 18kV
